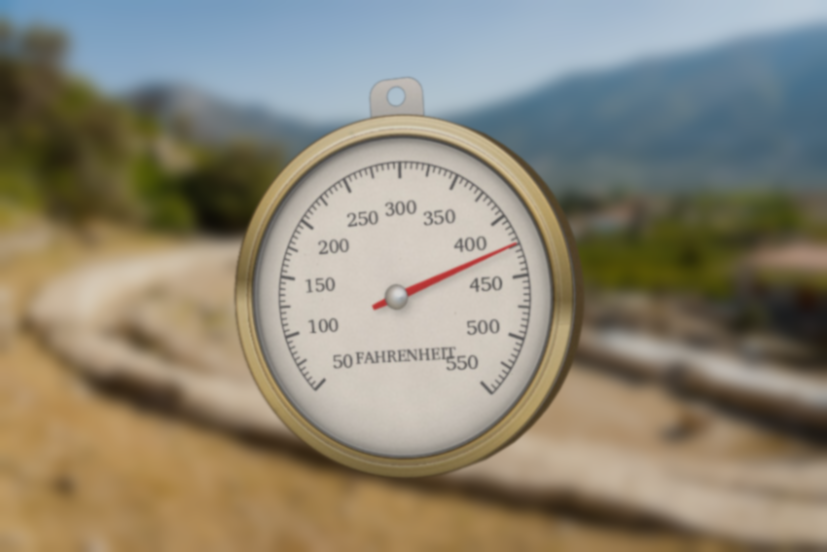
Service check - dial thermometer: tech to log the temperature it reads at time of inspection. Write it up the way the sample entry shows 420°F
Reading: 425°F
